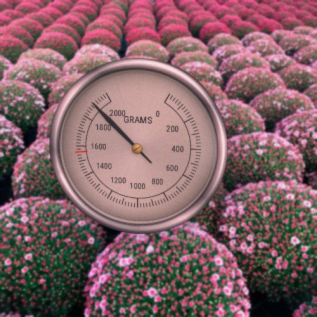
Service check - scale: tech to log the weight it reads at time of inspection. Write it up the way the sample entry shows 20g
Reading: 1900g
